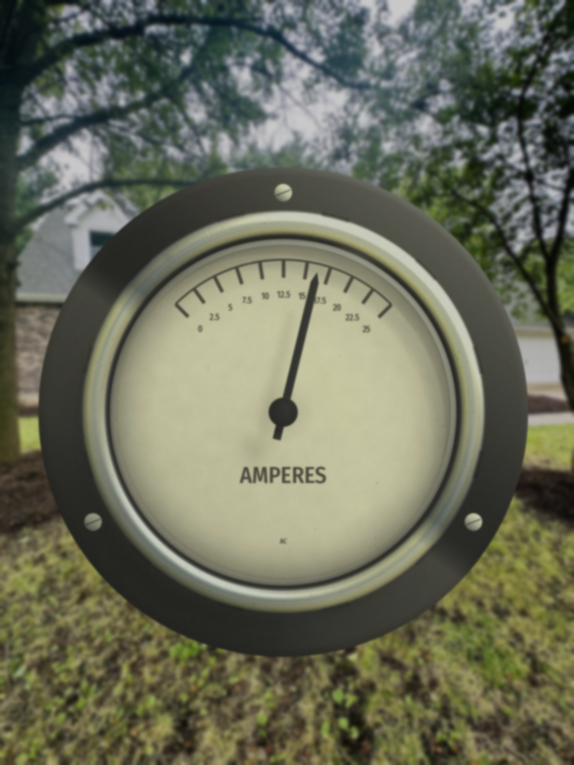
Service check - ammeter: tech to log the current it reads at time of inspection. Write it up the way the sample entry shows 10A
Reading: 16.25A
